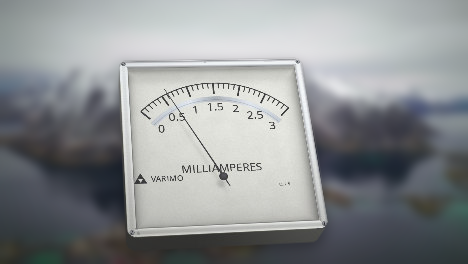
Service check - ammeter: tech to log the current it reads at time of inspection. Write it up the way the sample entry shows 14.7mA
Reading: 0.6mA
